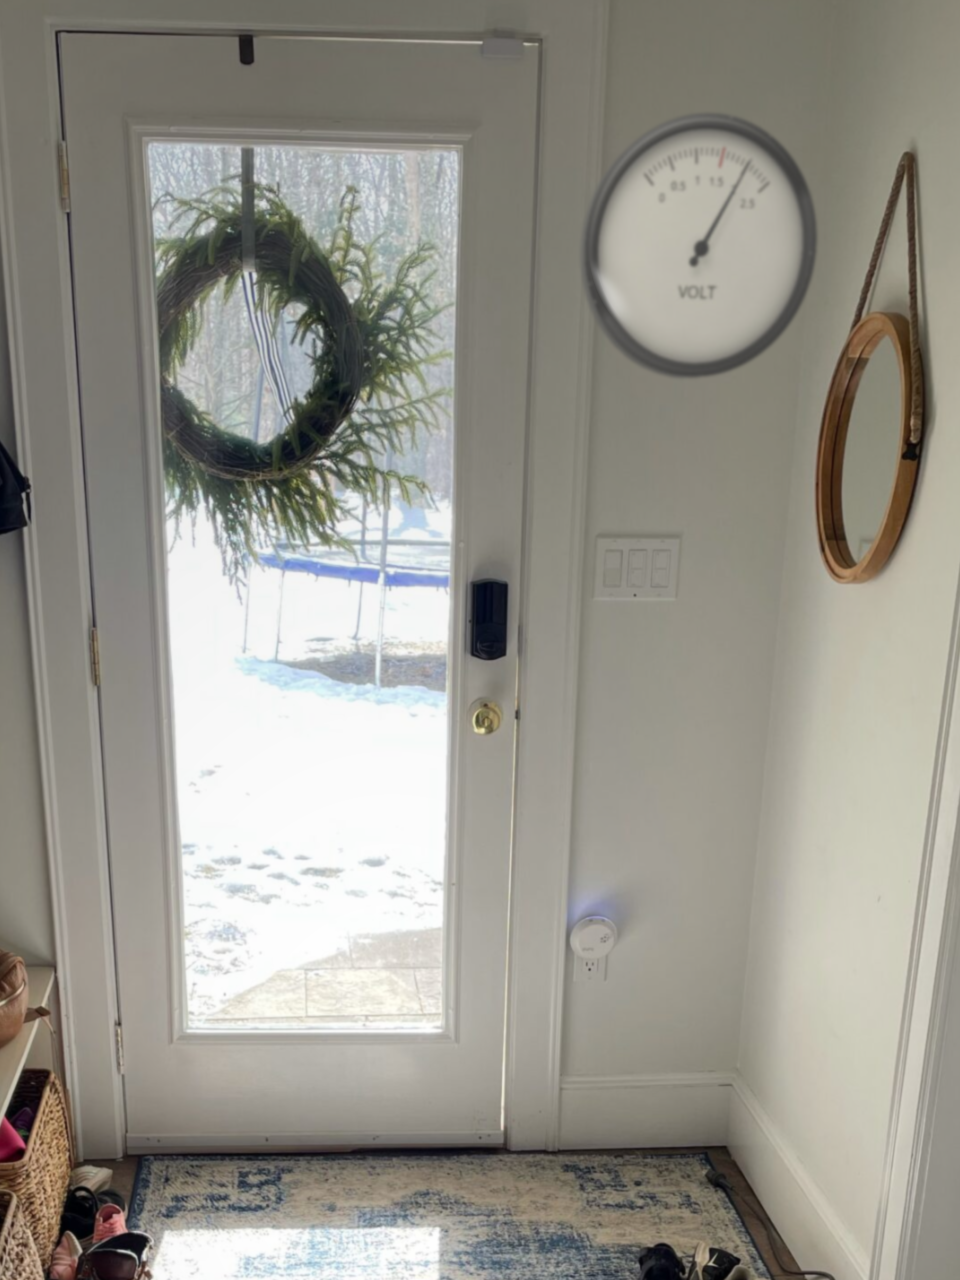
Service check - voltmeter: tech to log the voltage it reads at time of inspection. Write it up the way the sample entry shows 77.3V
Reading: 2V
